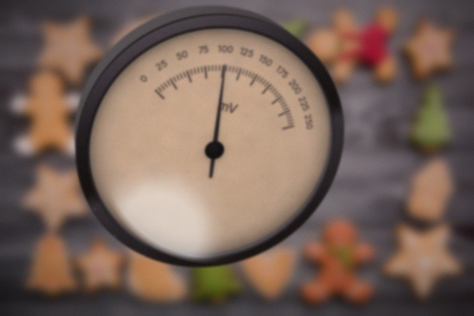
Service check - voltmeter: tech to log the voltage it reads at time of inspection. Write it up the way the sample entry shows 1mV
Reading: 100mV
